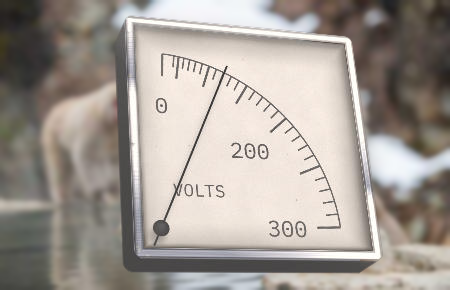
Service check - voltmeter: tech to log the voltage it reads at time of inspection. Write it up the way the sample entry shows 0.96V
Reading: 120V
